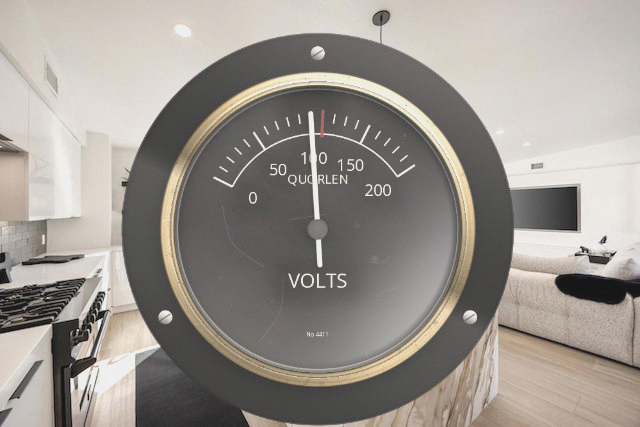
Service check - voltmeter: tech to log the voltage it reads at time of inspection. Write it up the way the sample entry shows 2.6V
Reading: 100V
